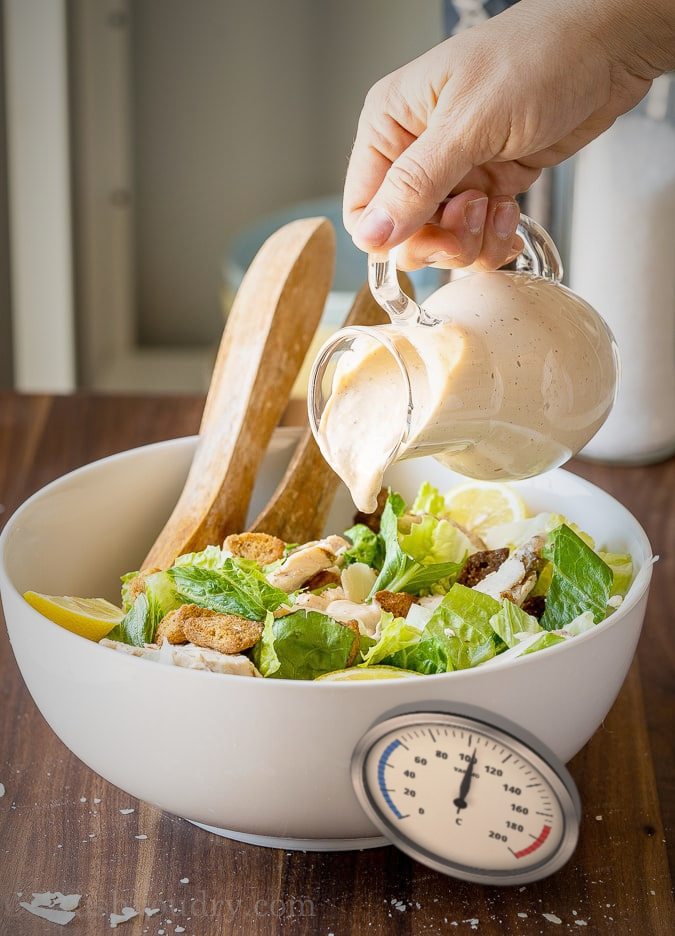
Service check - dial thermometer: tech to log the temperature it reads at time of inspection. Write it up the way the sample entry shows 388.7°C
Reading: 104°C
